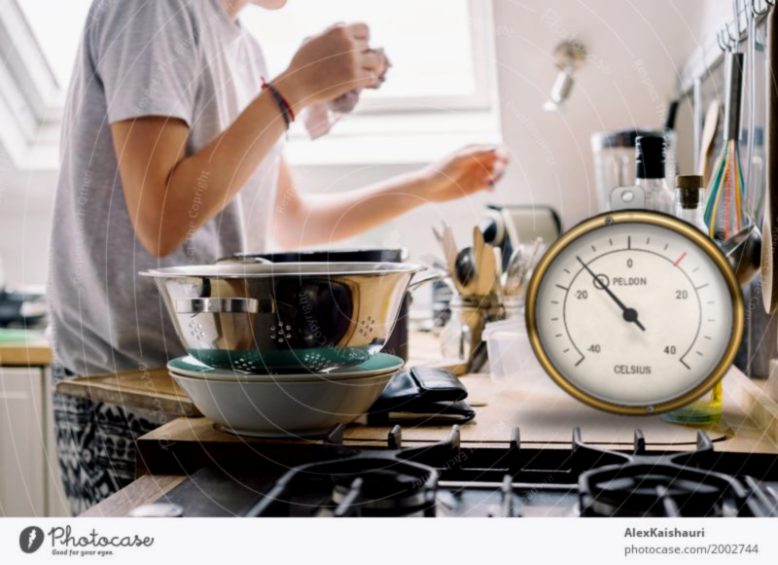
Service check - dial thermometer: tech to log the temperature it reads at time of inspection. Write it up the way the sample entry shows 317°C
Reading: -12°C
